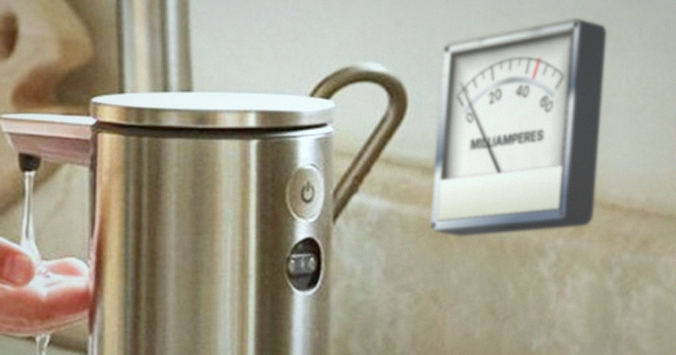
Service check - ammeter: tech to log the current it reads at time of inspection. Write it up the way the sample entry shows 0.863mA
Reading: 5mA
